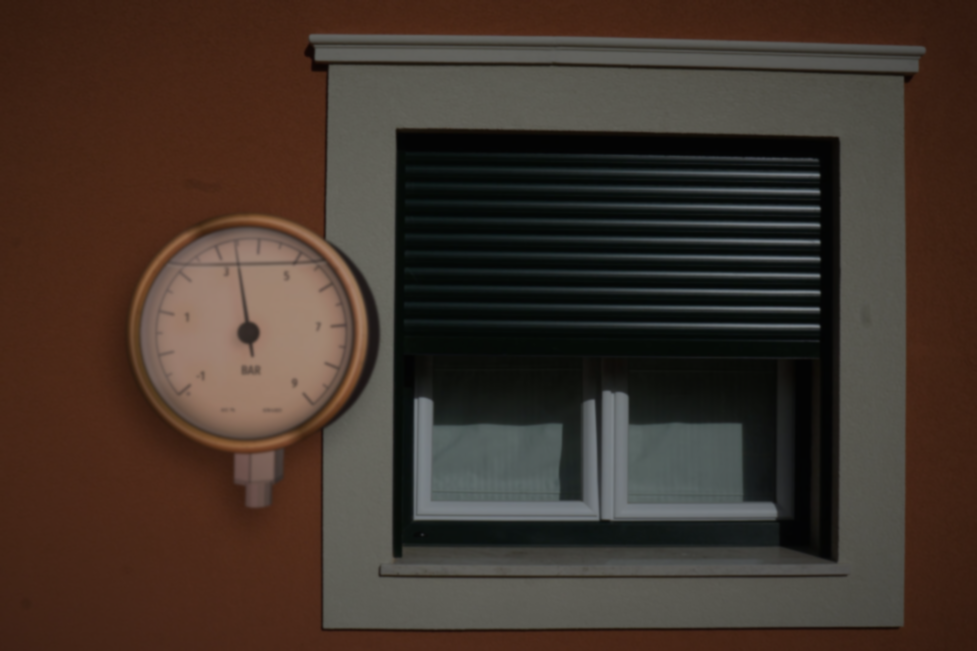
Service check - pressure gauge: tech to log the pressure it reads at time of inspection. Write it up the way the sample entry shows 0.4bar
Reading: 3.5bar
